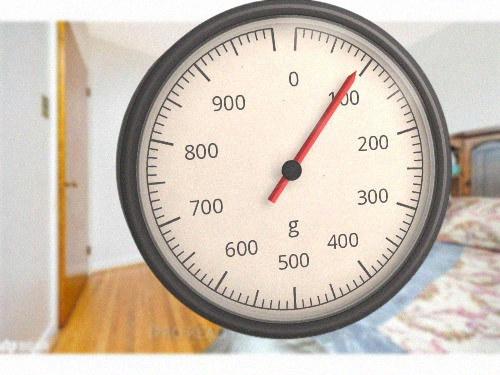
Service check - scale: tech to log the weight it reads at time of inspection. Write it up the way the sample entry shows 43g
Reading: 90g
